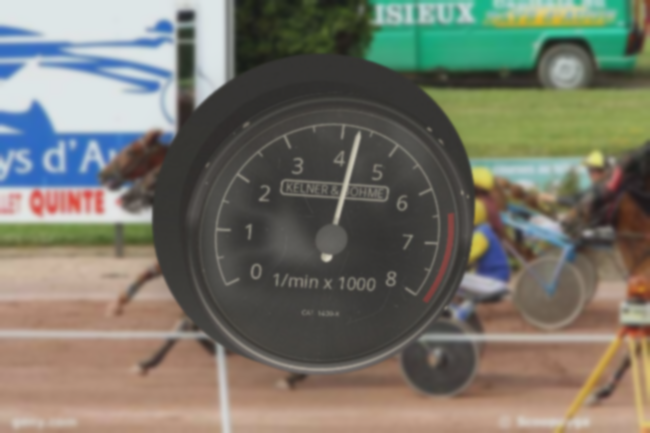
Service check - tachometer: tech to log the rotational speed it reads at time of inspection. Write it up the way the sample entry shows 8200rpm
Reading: 4250rpm
